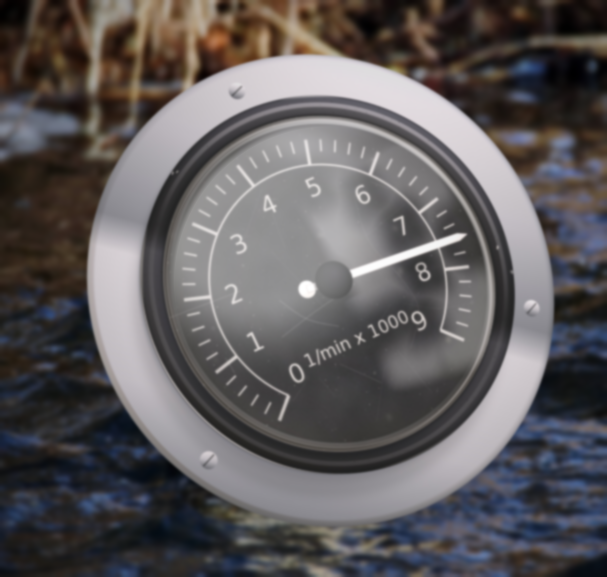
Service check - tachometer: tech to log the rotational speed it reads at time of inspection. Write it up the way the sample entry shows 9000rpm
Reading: 7600rpm
